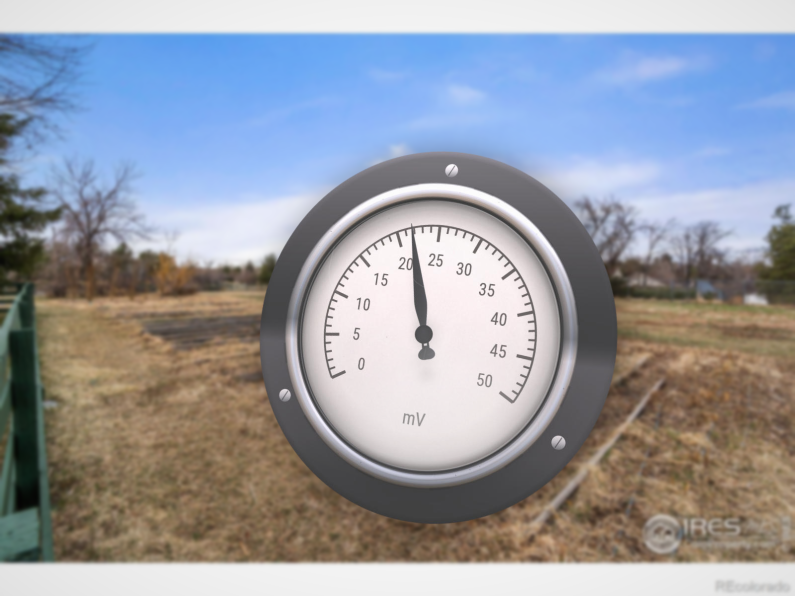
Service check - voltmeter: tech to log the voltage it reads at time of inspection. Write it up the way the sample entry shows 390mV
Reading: 22mV
